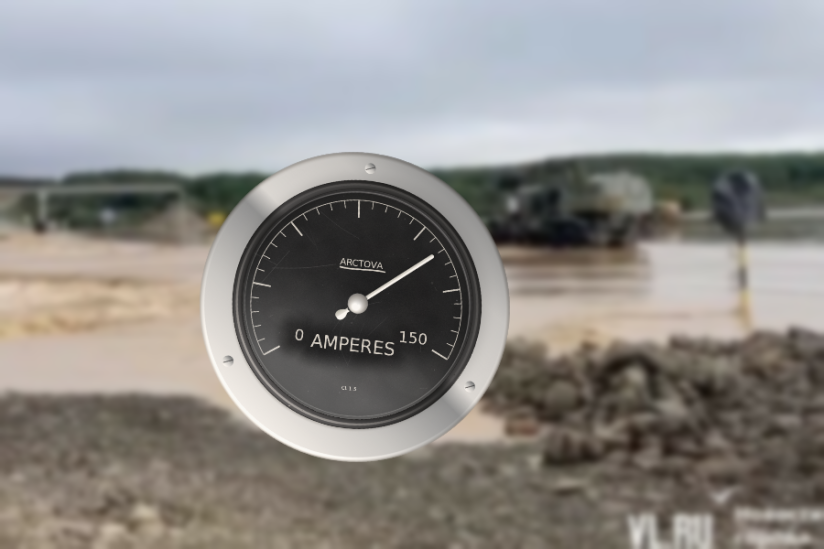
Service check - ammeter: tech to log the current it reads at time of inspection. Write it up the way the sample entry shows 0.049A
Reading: 110A
